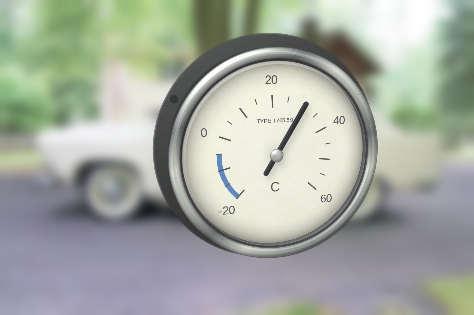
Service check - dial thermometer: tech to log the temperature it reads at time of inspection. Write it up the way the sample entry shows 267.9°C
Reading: 30°C
